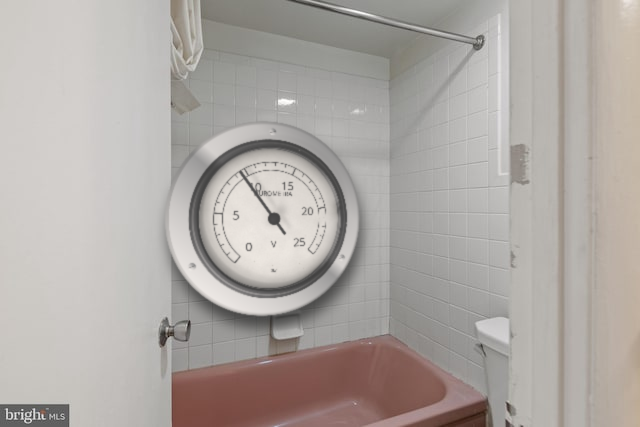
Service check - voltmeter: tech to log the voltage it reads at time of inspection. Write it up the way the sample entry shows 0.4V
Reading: 9.5V
